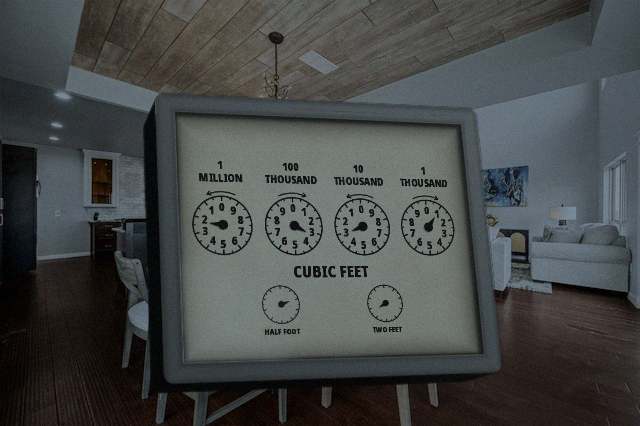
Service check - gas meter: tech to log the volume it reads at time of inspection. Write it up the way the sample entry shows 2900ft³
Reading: 233100ft³
